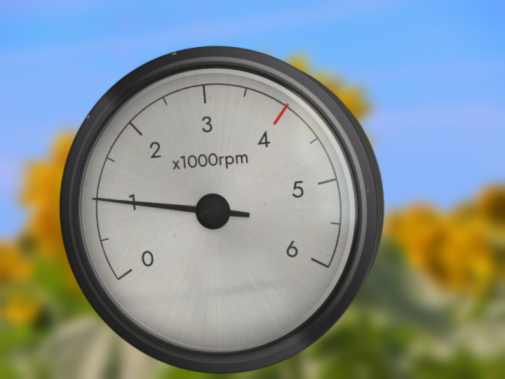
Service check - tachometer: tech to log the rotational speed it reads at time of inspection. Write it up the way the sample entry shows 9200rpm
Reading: 1000rpm
